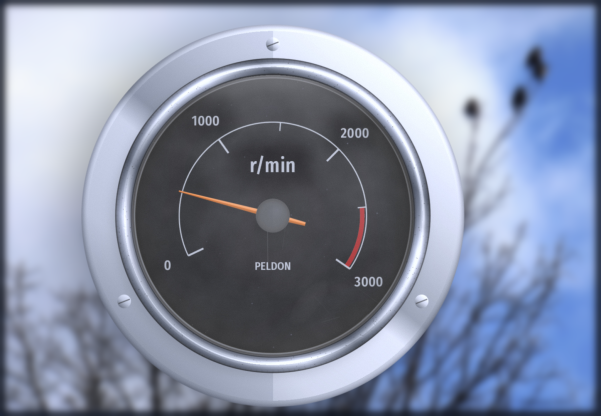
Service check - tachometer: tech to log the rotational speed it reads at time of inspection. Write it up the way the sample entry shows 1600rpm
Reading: 500rpm
